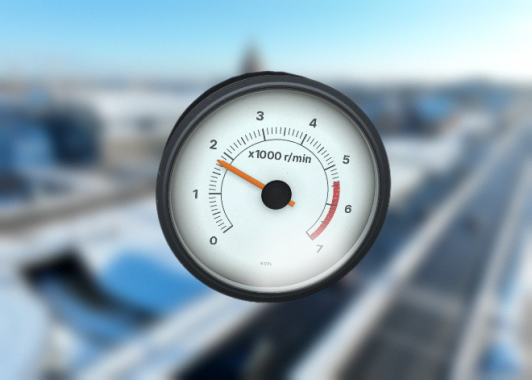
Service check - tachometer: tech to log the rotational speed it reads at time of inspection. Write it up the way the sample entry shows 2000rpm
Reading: 1800rpm
